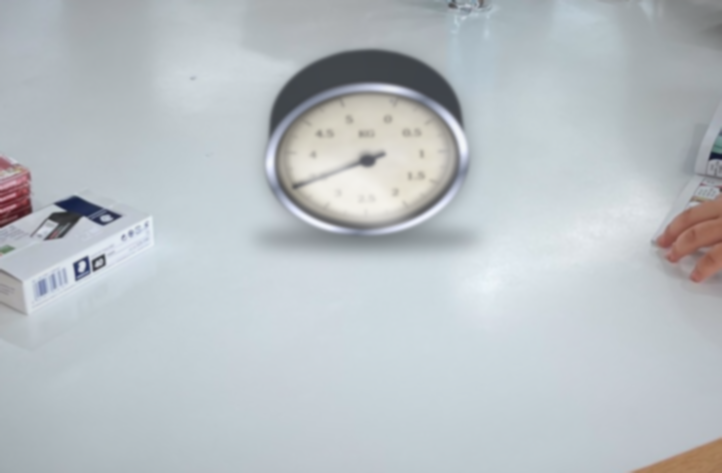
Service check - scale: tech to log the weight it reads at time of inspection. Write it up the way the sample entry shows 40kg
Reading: 3.5kg
